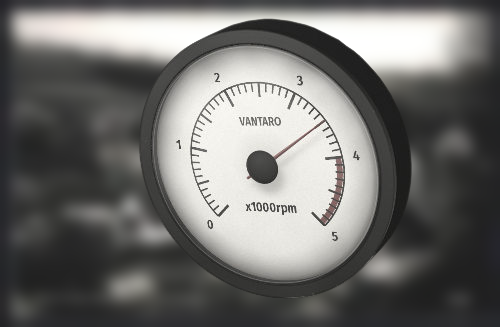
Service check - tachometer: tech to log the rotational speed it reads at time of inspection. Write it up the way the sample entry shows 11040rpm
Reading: 3500rpm
